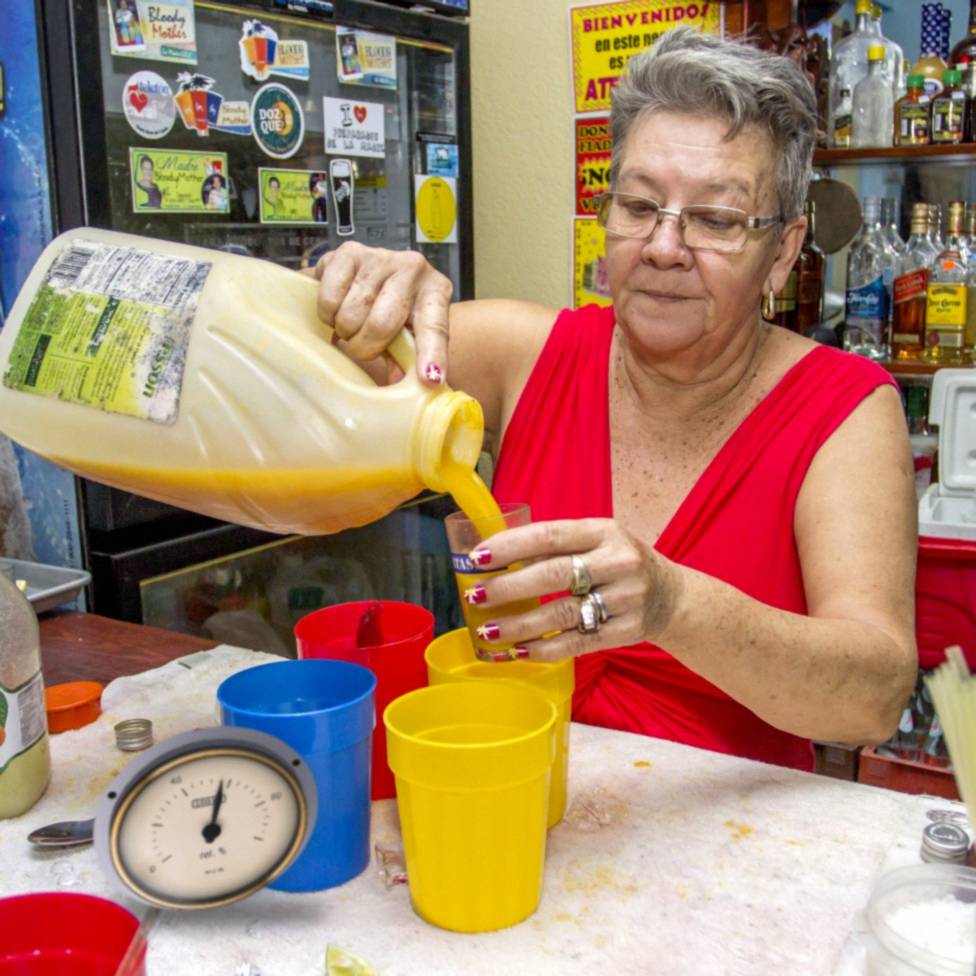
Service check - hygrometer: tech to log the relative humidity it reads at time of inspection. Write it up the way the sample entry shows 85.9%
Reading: 56%
